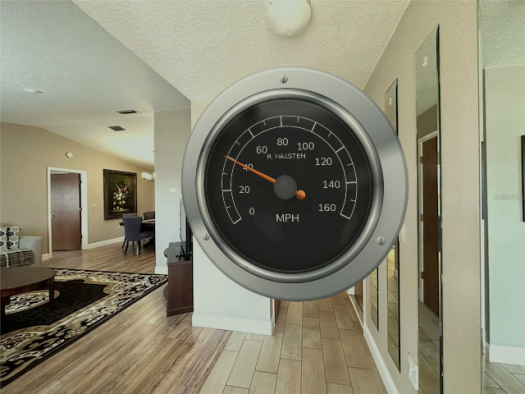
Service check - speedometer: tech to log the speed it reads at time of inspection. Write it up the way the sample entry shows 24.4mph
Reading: 40mph
